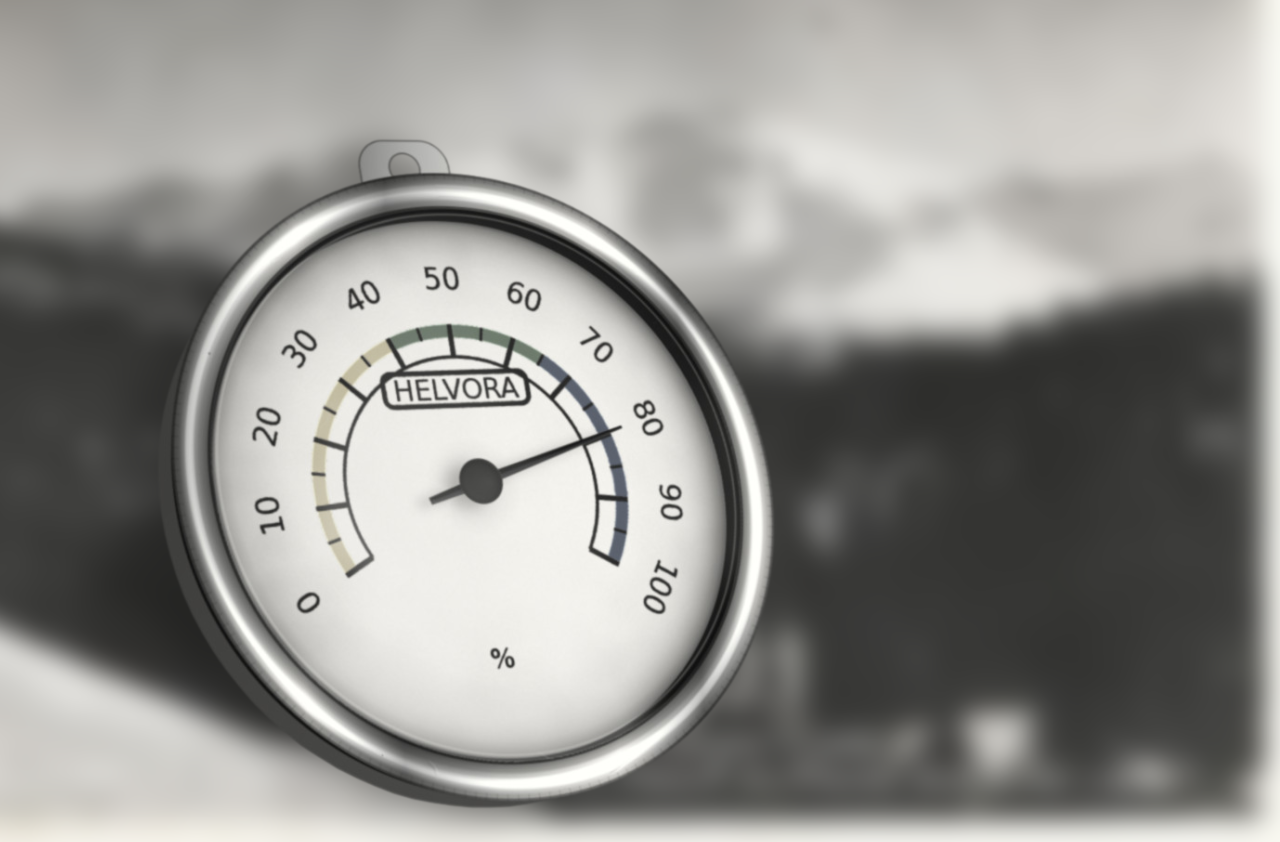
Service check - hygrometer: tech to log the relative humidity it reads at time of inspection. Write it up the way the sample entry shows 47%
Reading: 80%
